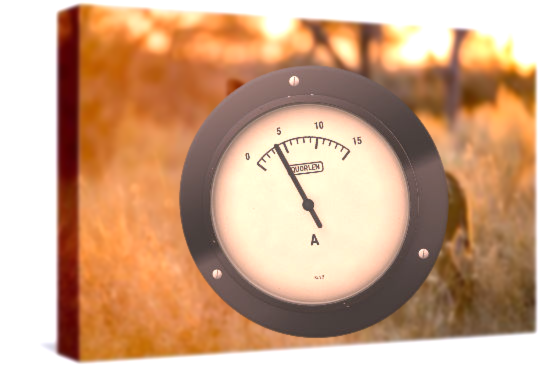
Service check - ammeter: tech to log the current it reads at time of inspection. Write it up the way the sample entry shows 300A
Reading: 4A
